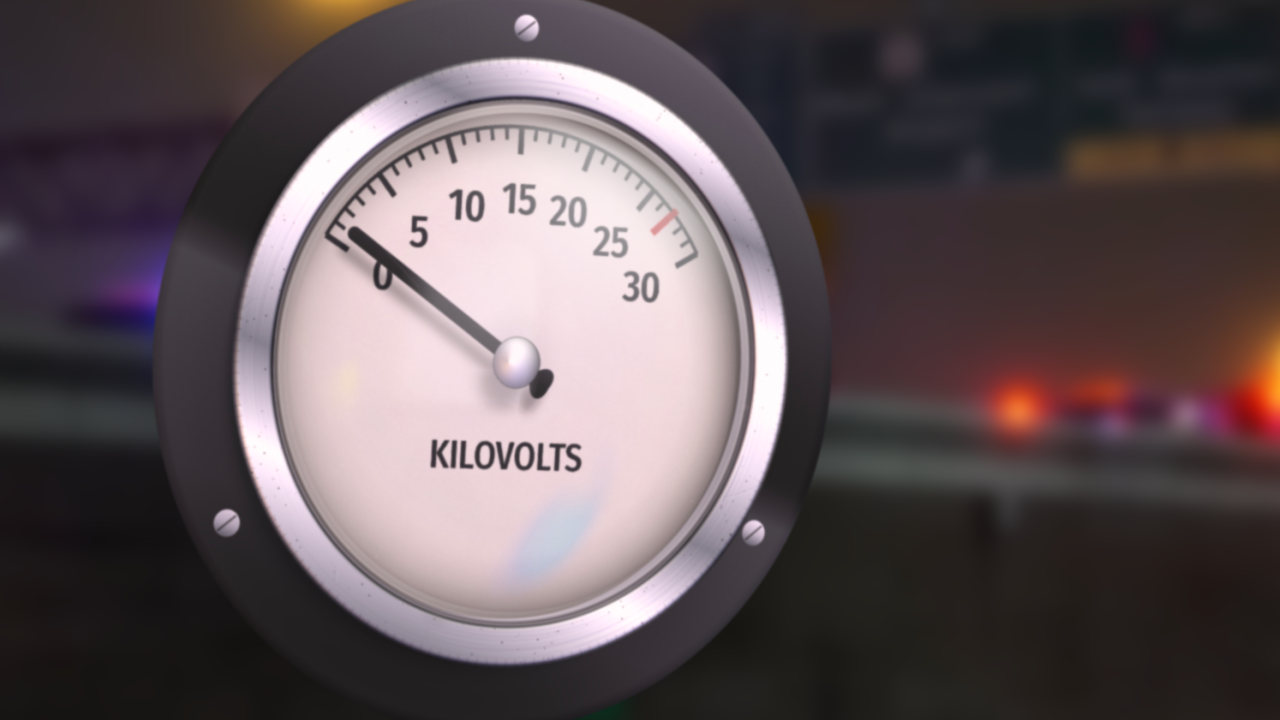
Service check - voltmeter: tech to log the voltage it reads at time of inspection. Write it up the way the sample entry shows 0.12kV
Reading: 1kV
